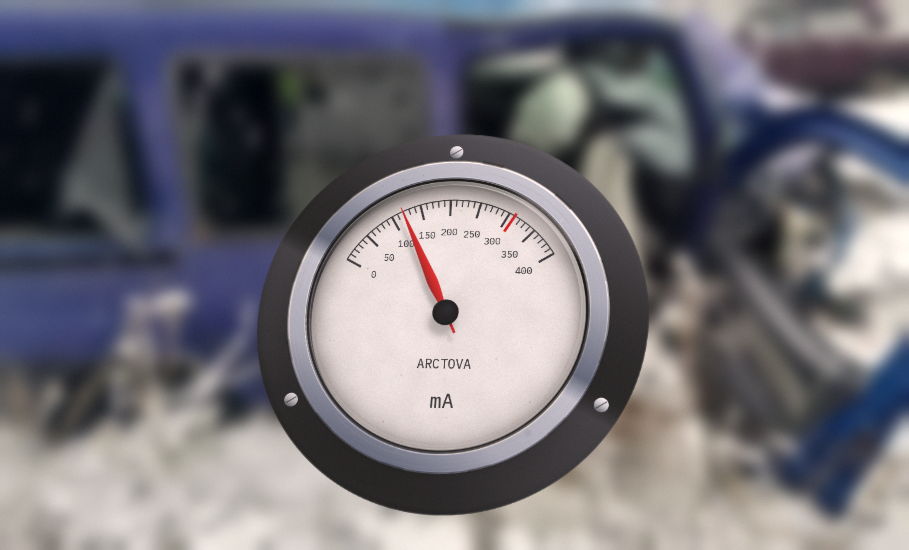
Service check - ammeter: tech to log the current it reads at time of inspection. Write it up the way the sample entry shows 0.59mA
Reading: 120mA
